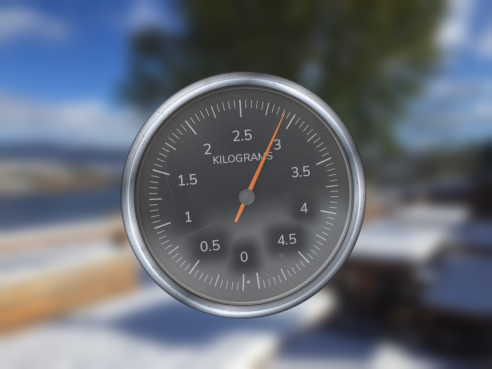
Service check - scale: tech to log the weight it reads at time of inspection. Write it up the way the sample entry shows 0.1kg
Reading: 2.9kg
